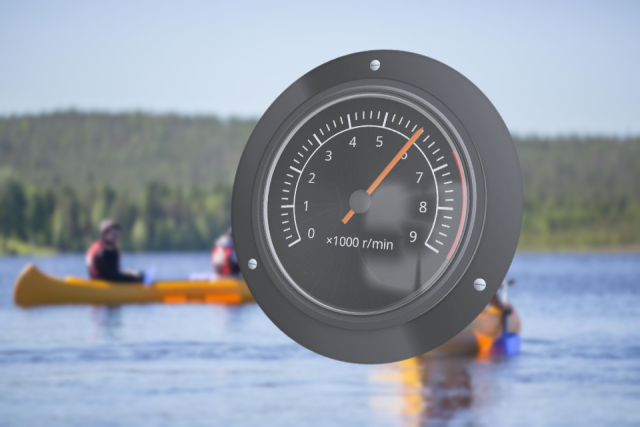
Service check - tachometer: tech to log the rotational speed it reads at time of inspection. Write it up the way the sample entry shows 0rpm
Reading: 6000rpm
